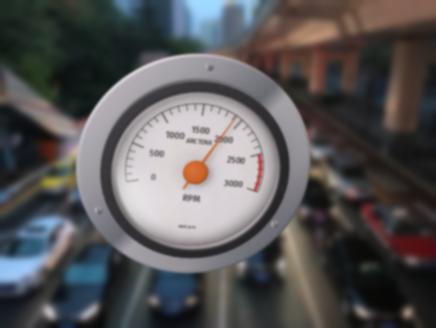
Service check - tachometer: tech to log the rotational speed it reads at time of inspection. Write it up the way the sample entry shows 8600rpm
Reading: 1900rpm
